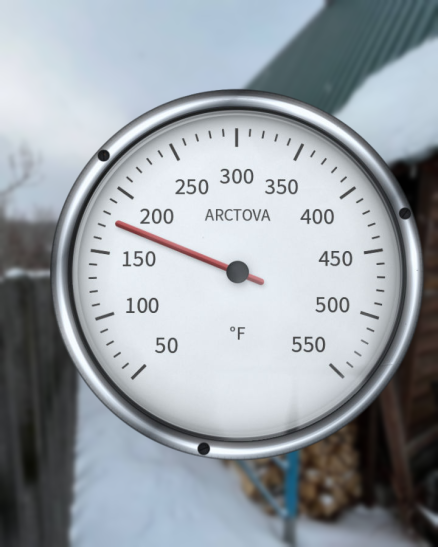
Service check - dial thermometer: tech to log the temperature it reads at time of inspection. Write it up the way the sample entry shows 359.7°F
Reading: 175°F
